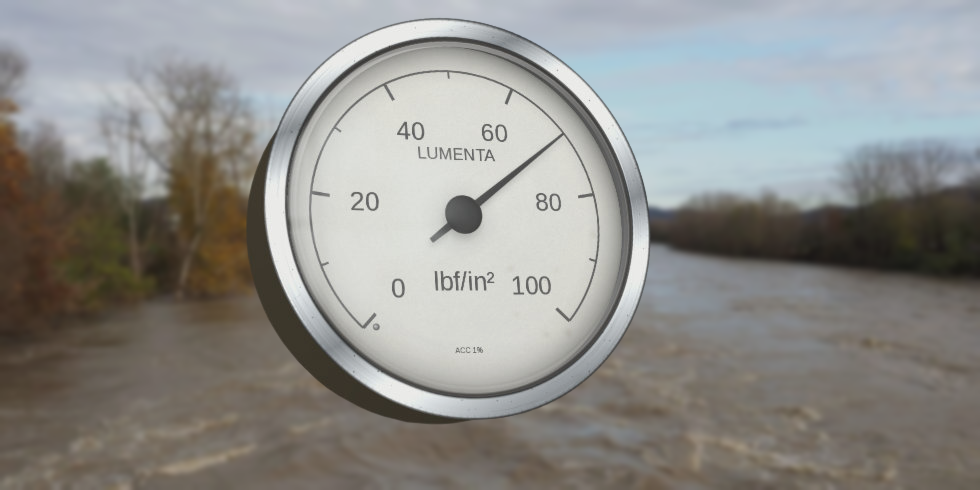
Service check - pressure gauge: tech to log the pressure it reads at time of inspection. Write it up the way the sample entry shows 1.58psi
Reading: 70psi
